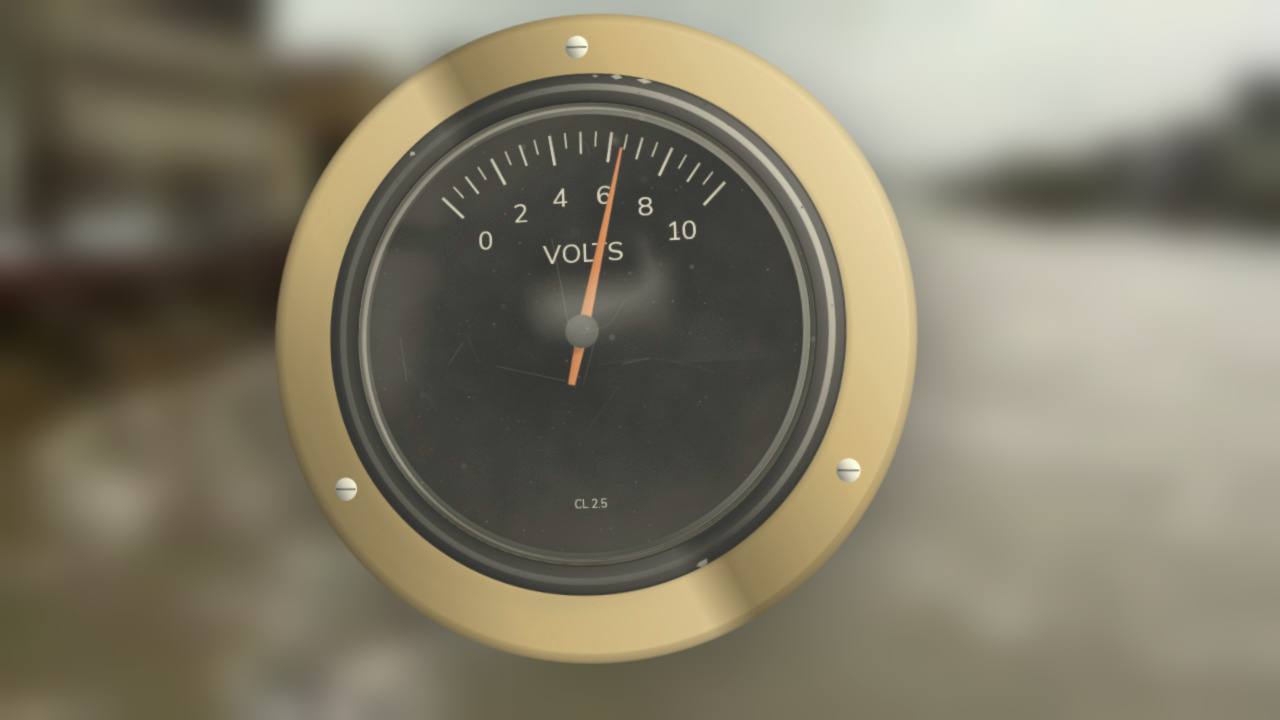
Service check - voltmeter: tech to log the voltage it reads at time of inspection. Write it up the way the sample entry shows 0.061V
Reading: 6.5V
